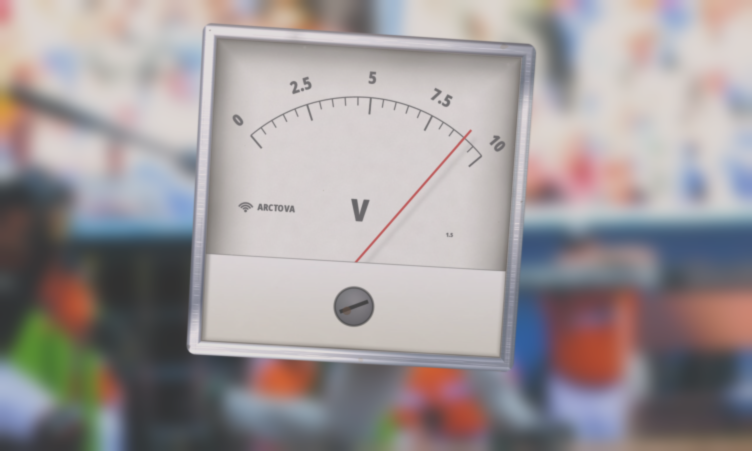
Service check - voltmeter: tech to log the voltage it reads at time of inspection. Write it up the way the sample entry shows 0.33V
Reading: 9V
